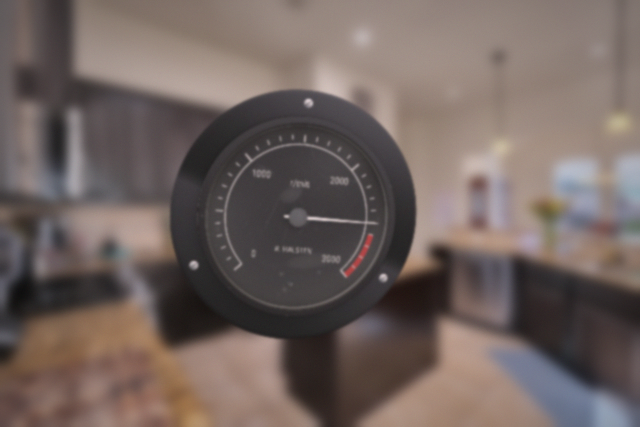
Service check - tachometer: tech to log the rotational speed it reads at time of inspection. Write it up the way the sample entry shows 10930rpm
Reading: 2500rpm
